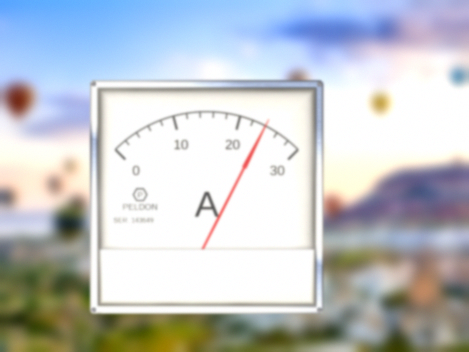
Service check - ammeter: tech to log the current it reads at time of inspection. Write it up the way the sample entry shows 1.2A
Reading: 24A
